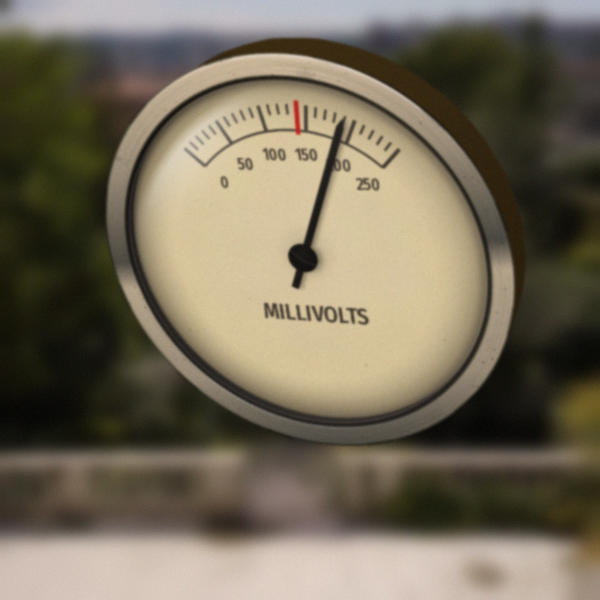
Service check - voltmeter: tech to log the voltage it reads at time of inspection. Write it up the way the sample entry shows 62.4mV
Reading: 190mV
